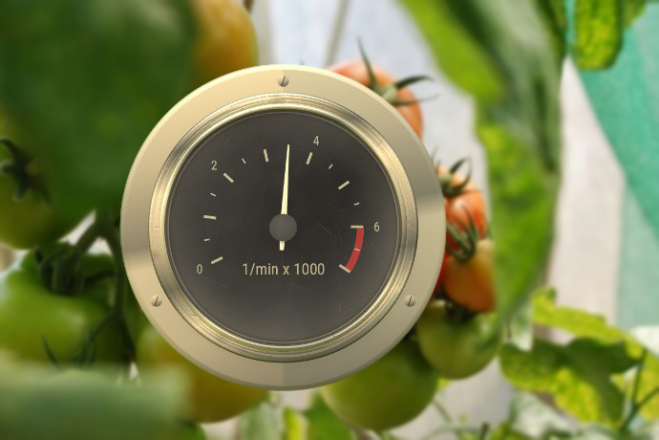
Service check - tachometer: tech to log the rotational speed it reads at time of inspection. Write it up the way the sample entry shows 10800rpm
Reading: 3500rpm
